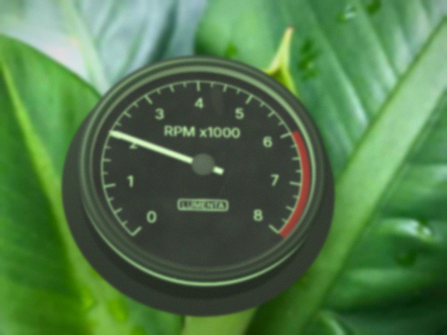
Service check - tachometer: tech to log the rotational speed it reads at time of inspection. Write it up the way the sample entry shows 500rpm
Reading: 2000rpm
